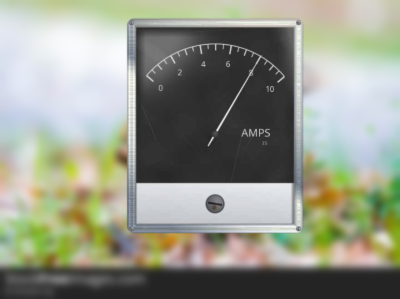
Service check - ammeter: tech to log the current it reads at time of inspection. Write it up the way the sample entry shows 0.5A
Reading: 8A
